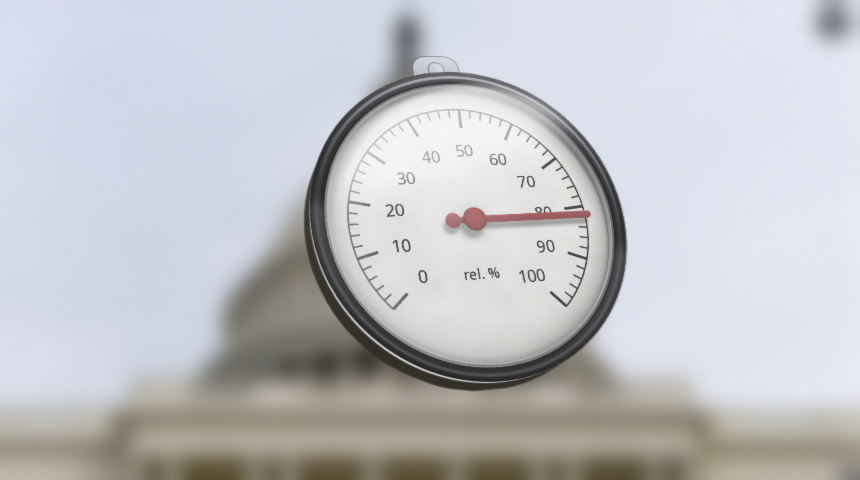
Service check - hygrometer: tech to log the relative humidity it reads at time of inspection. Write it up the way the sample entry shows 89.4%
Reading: 82%
